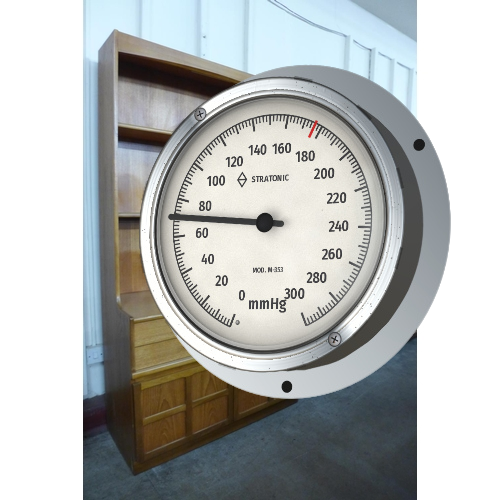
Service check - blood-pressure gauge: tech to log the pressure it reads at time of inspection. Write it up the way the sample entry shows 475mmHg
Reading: 70mmHg
